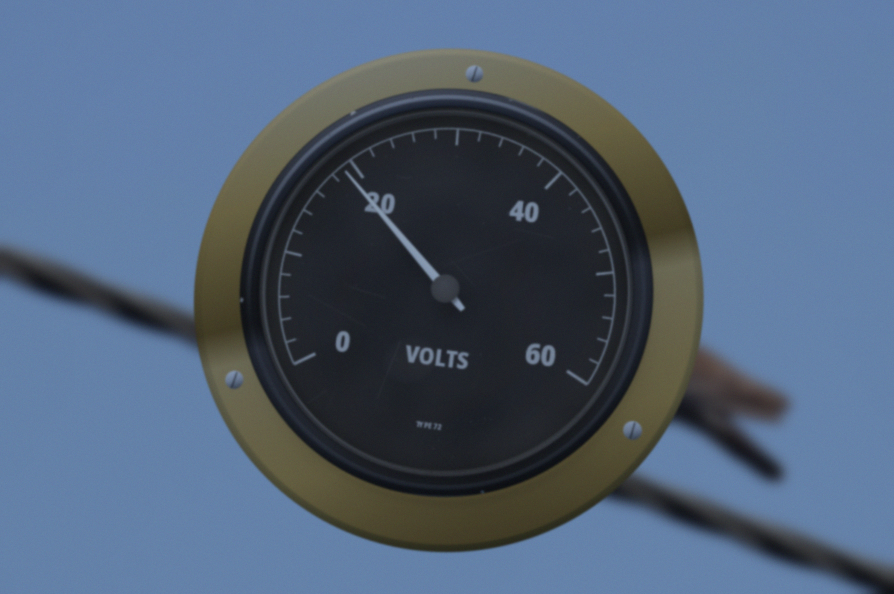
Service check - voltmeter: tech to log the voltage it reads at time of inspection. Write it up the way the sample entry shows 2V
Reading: 19V
